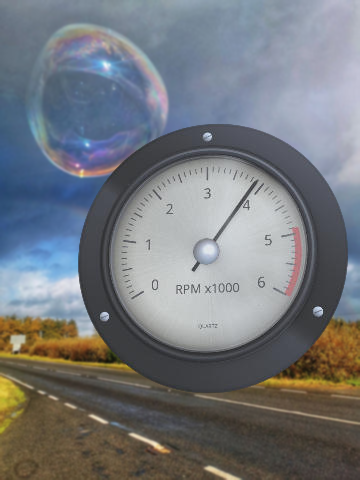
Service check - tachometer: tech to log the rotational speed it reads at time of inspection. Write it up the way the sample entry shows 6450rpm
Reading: 3900rpm
